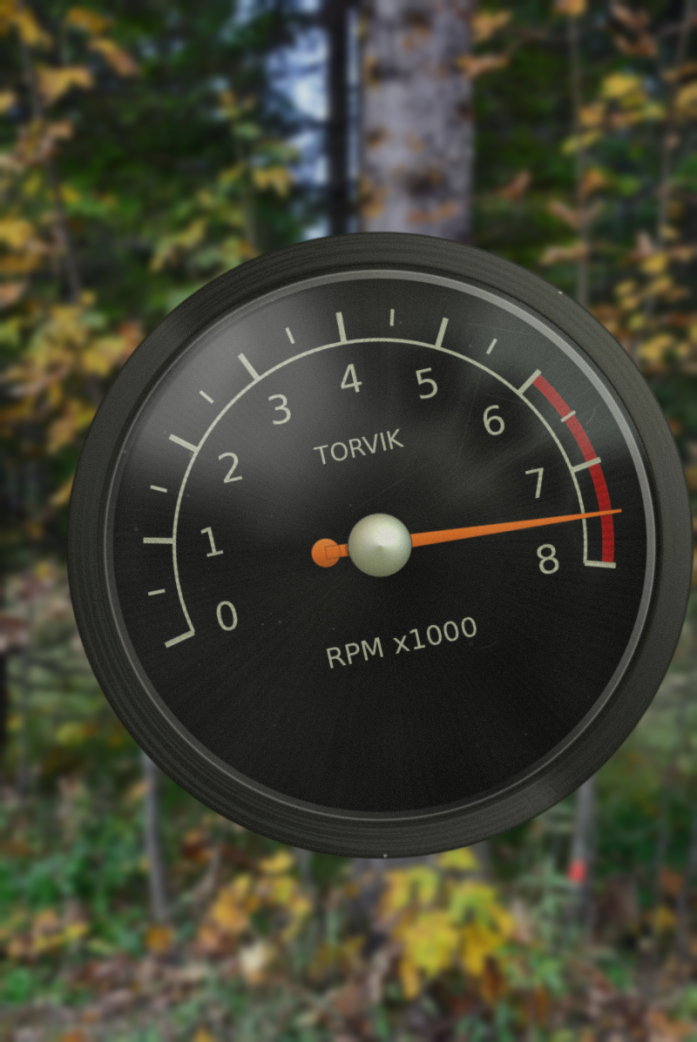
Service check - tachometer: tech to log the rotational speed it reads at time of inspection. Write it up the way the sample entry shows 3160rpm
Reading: 7500rpm
